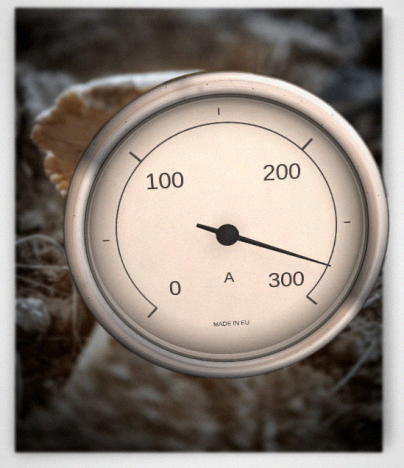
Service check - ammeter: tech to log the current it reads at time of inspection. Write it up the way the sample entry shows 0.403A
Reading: 275A
